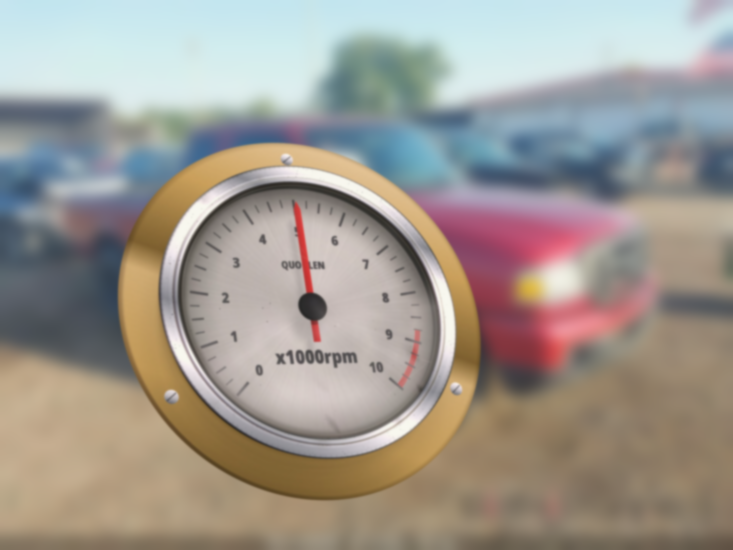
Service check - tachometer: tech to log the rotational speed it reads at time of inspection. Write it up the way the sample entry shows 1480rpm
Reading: 5000rpm
